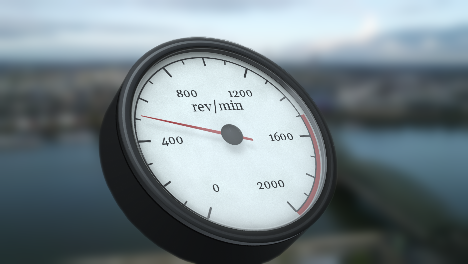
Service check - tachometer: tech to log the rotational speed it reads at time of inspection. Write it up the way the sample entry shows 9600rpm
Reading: 500rpm
